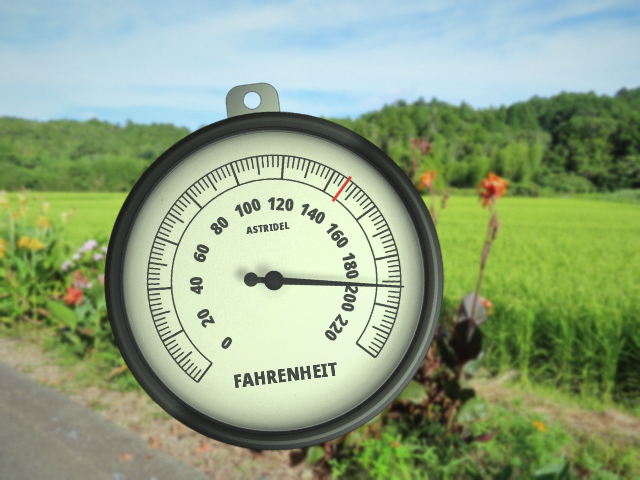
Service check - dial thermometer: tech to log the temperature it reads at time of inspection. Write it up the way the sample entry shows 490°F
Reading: 192°F
